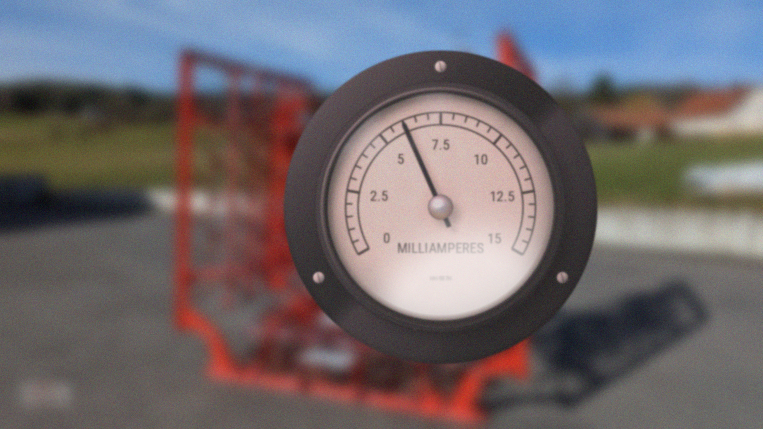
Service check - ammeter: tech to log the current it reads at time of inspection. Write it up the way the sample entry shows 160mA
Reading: 6mA
